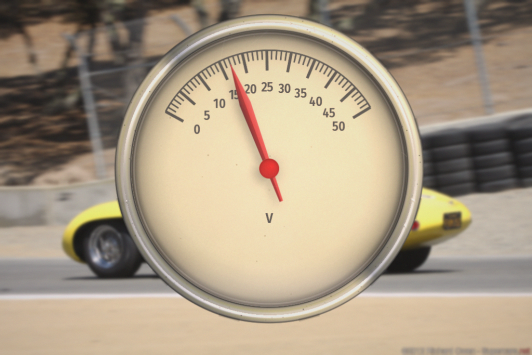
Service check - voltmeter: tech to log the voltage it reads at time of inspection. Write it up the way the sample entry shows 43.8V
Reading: 17V
